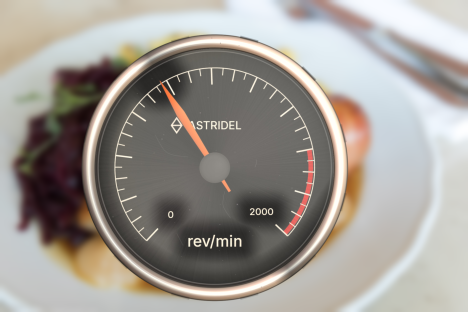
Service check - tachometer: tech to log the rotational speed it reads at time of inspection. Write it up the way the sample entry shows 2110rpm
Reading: 775rpm
